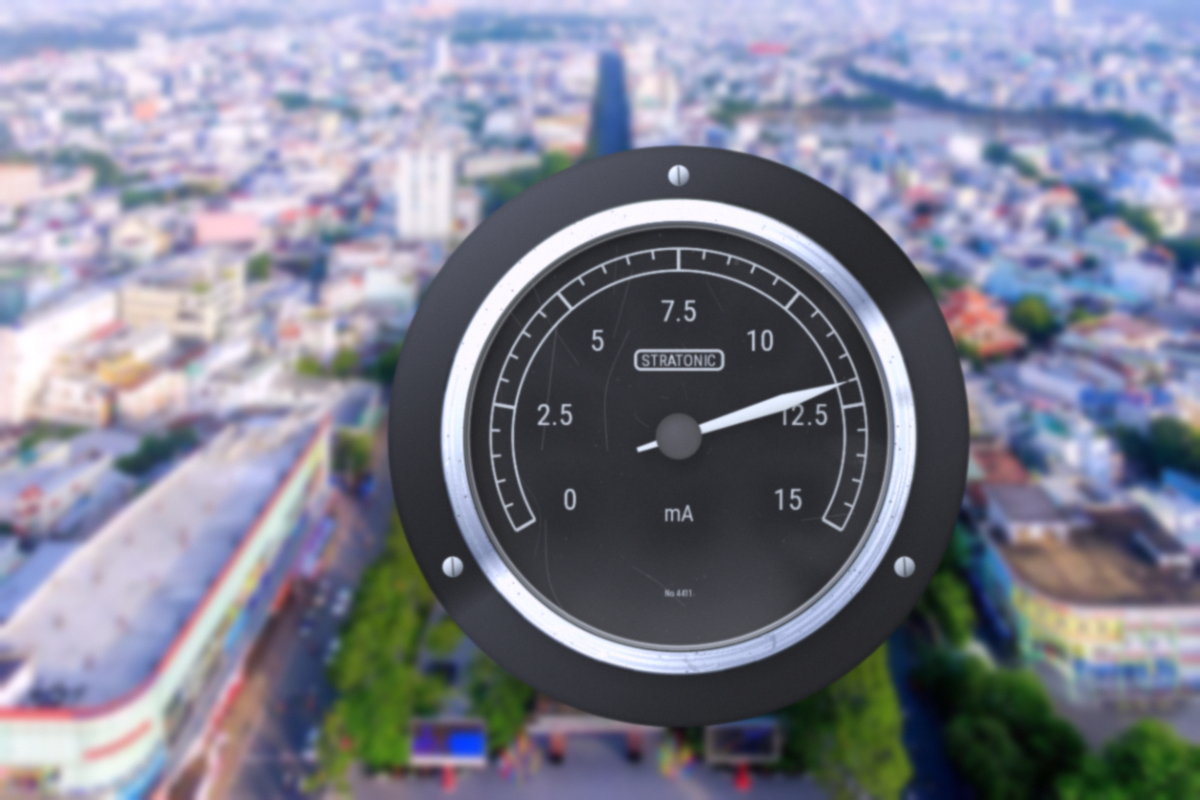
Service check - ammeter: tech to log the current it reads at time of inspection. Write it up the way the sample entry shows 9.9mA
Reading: 12mA
